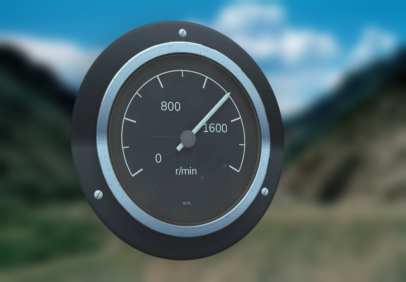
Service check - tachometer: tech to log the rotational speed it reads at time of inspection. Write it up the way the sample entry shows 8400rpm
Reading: 1400rpm
